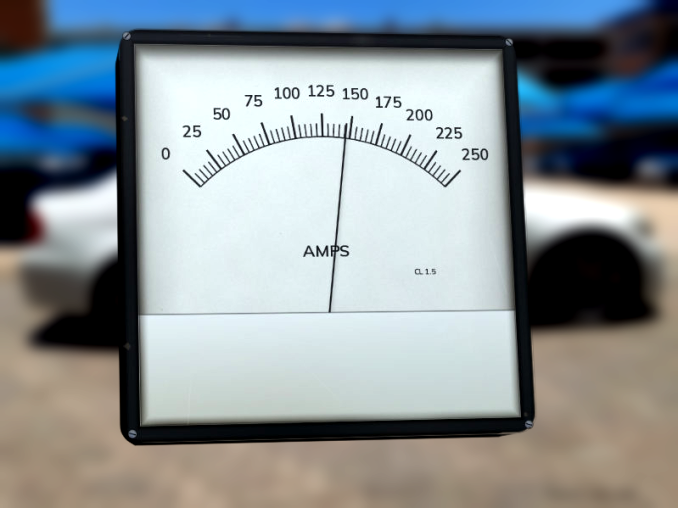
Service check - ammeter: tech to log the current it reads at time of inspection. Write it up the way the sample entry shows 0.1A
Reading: 145A
